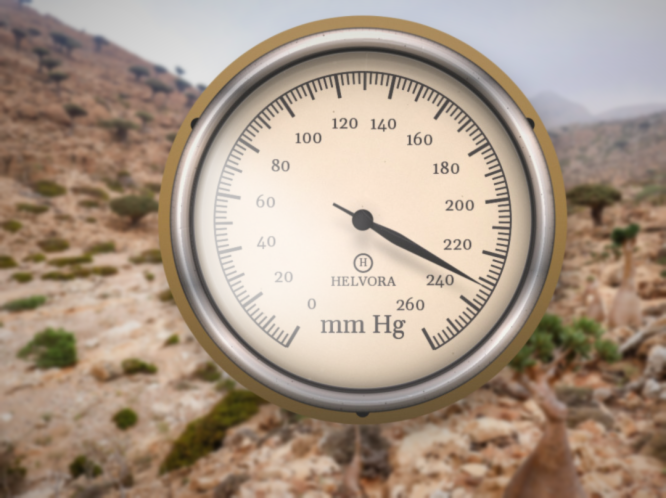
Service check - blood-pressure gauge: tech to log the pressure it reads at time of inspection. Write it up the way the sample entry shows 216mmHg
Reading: 232mmHg
